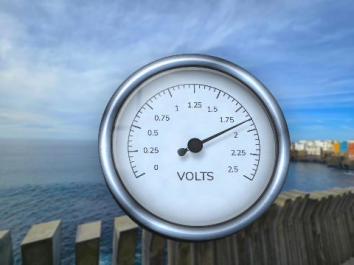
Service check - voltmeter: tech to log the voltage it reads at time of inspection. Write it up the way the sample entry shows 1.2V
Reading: 1.9V
